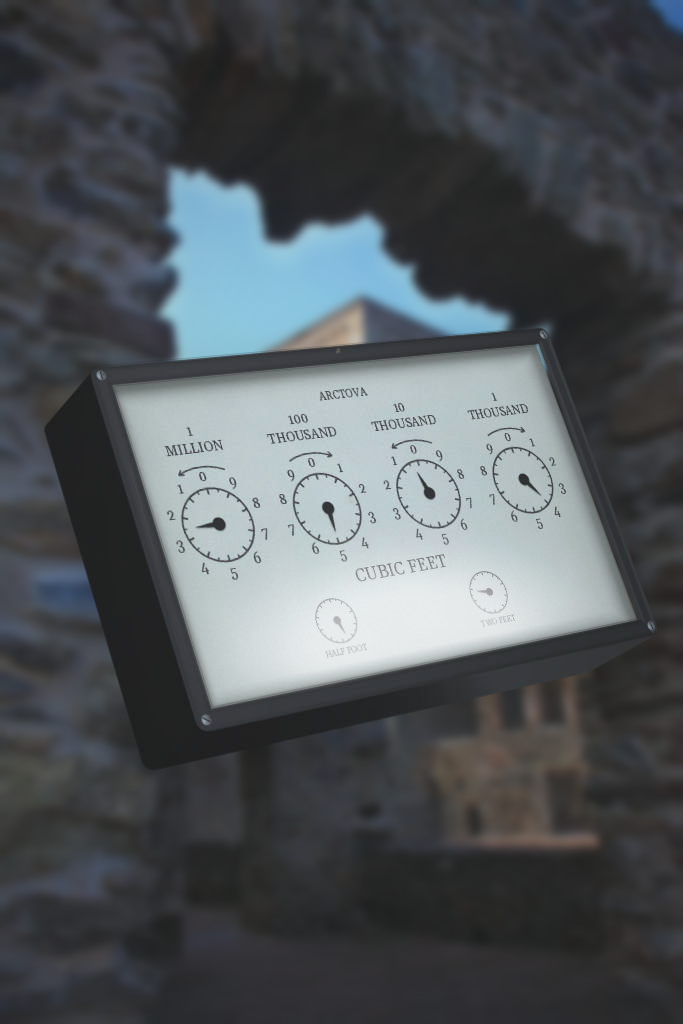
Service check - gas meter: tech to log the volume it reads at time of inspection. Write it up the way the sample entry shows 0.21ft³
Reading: 250400ft³
